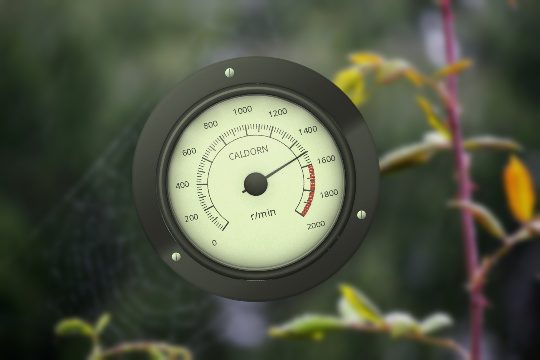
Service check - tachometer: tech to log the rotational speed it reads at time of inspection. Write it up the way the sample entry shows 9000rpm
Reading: 1500rpm
